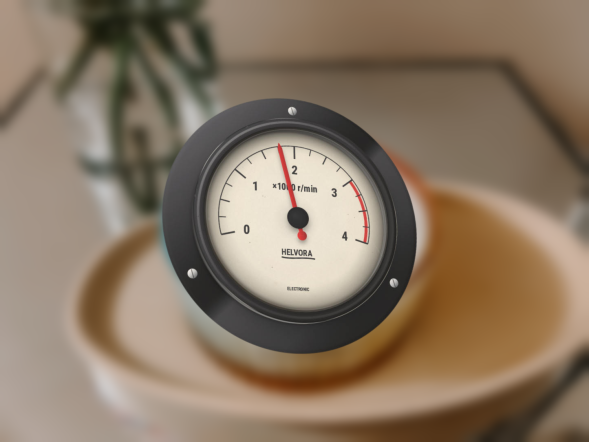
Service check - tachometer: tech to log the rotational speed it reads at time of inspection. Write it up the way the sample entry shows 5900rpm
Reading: 1750rpm
